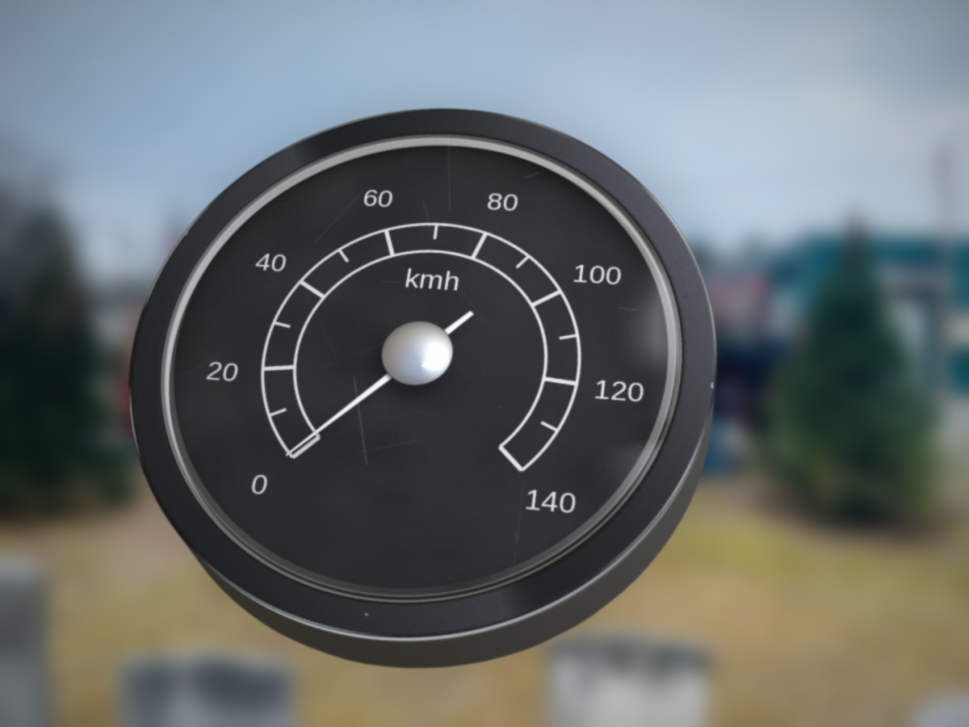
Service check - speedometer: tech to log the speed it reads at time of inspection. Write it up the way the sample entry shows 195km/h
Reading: 0km/h
